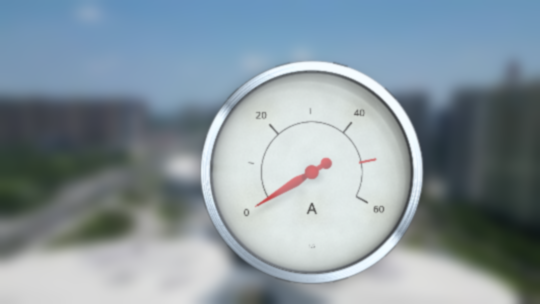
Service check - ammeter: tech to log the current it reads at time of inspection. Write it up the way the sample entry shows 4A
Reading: 0A
